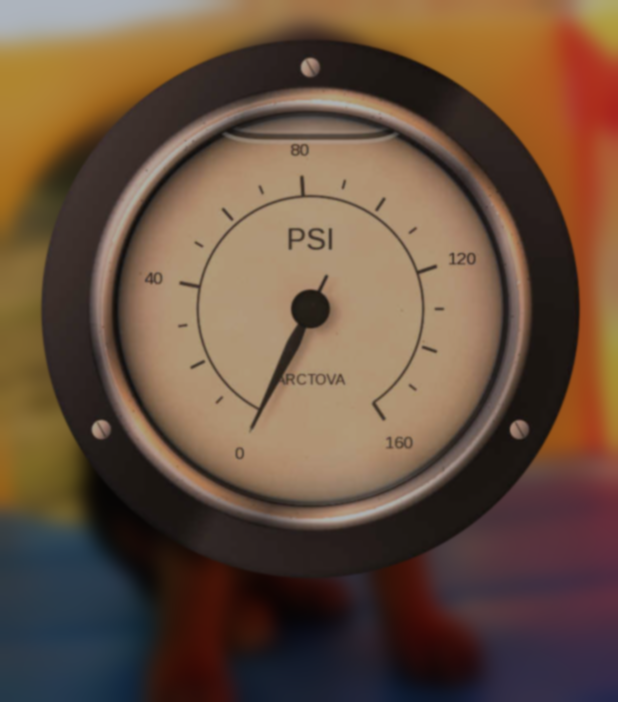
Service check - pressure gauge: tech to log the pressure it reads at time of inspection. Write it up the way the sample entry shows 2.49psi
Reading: 0psi
